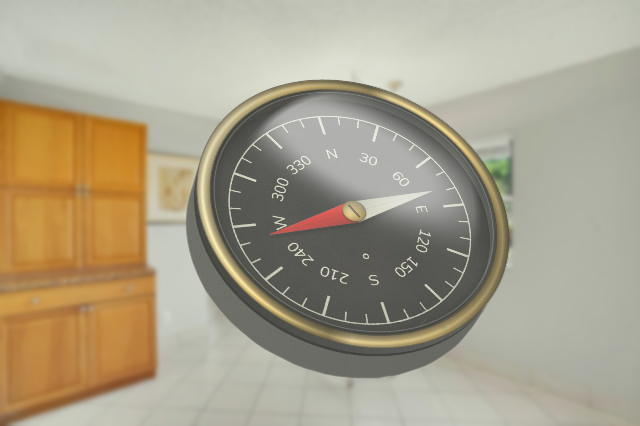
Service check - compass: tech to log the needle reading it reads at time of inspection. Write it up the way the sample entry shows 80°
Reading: 260°
